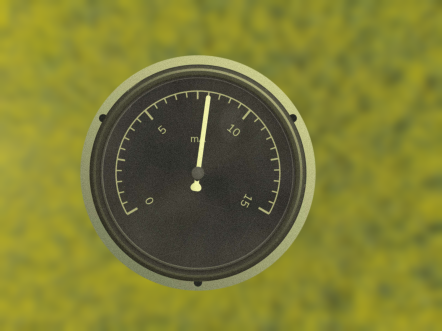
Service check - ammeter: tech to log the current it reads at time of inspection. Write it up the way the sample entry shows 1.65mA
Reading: 8mA
